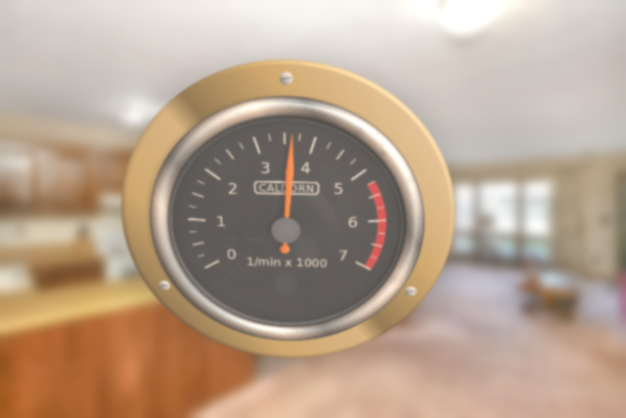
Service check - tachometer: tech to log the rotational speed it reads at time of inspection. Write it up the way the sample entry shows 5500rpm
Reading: 3625rpm
